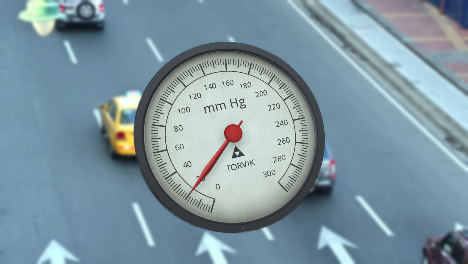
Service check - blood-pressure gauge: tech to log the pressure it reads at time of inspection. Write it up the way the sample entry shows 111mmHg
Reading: 20mmHg
